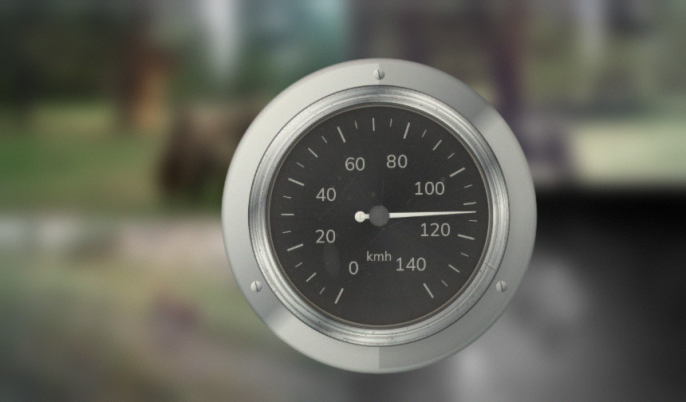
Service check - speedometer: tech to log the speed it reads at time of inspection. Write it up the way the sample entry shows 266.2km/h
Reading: 112.5km/h
